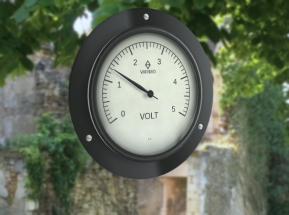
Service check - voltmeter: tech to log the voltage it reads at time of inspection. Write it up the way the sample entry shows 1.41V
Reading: 1.3V
